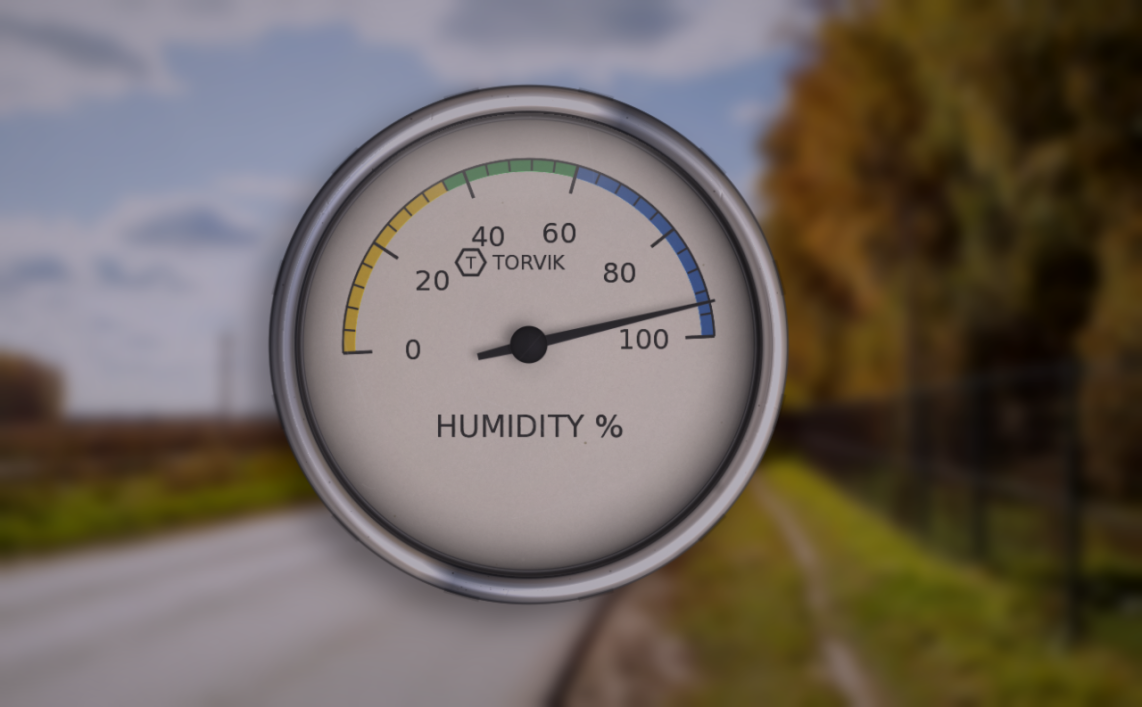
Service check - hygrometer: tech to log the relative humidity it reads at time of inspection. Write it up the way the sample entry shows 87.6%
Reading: 94%
